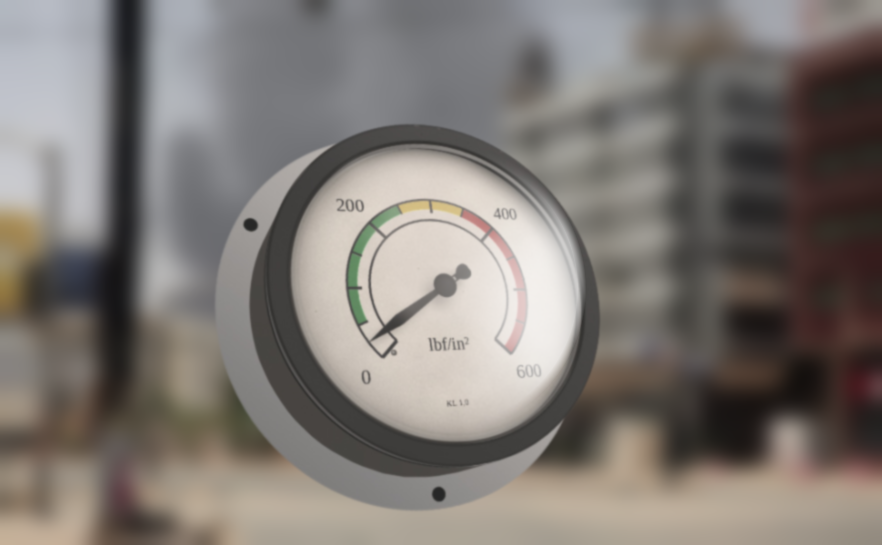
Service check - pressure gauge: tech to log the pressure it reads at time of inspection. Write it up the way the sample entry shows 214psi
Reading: 25psi
